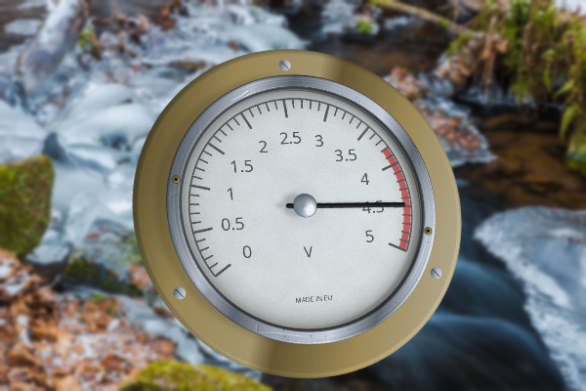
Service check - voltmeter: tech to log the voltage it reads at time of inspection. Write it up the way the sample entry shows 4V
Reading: 4.5V
